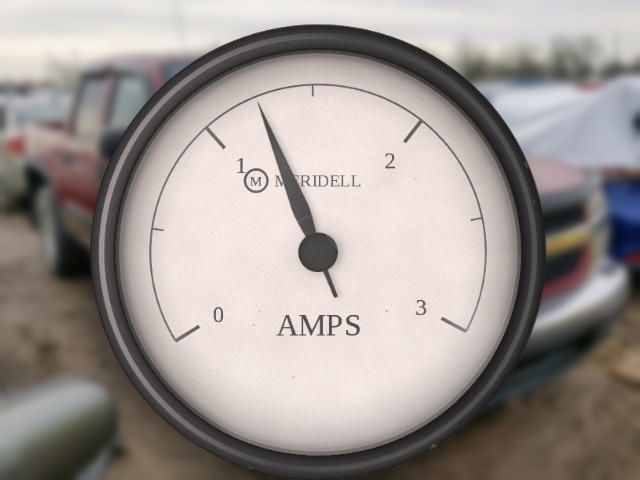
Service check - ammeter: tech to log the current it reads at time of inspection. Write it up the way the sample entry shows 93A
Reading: 1.25A
